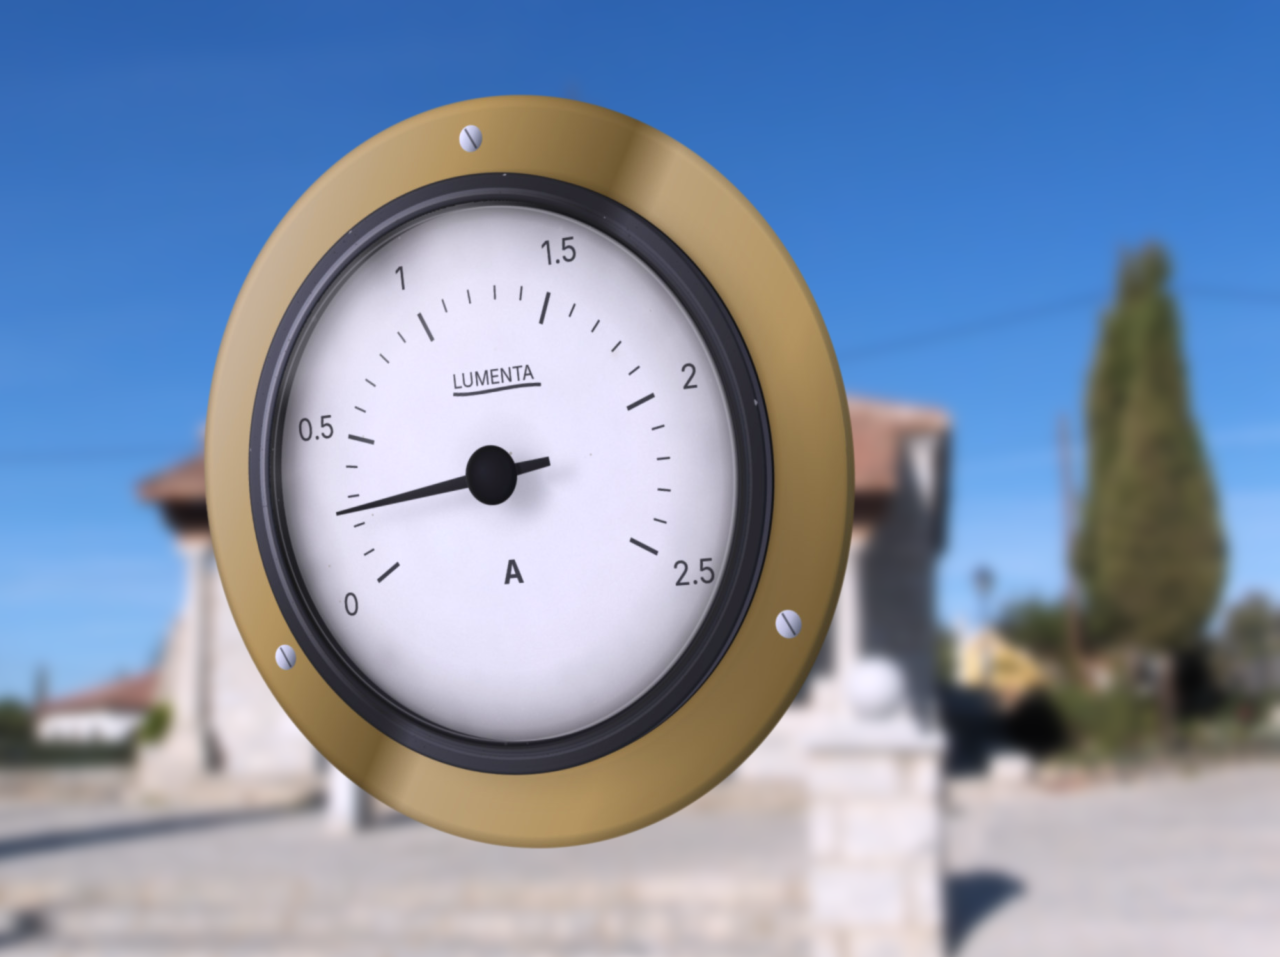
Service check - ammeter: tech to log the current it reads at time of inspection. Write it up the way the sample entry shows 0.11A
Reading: 0.25A
